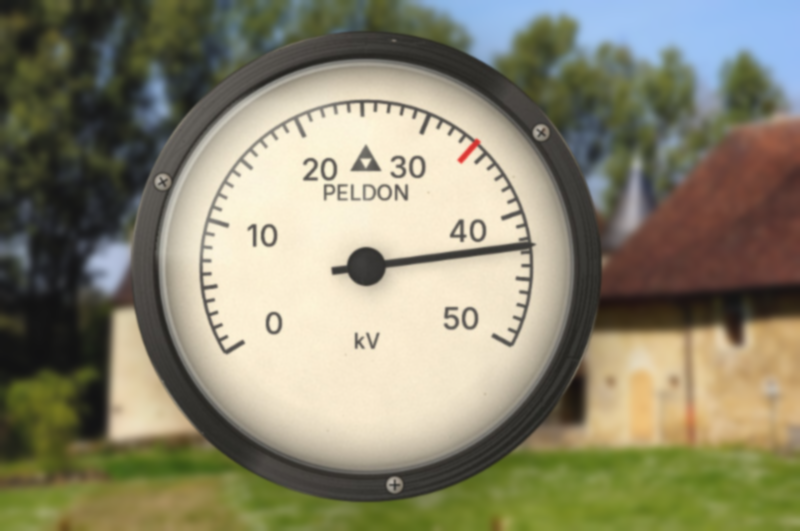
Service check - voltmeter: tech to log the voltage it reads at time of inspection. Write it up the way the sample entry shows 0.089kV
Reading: 42.5kV
